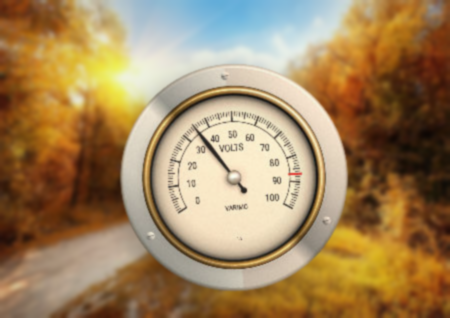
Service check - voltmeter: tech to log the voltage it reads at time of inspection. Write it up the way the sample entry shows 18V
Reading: 35V
